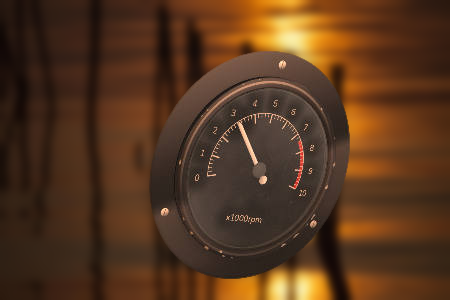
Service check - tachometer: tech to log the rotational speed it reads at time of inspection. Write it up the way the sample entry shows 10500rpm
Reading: 3000rpm
